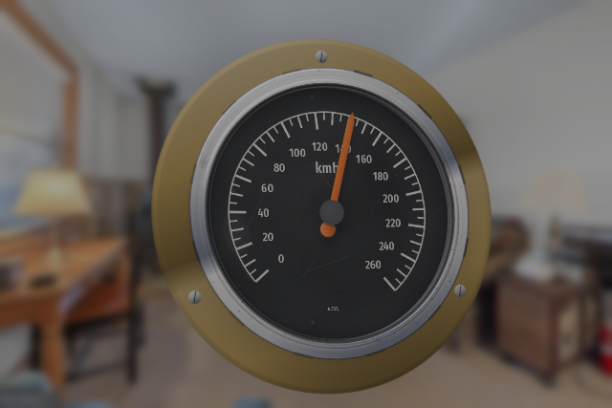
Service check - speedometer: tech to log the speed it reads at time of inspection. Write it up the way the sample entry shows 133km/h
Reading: 140km/h
